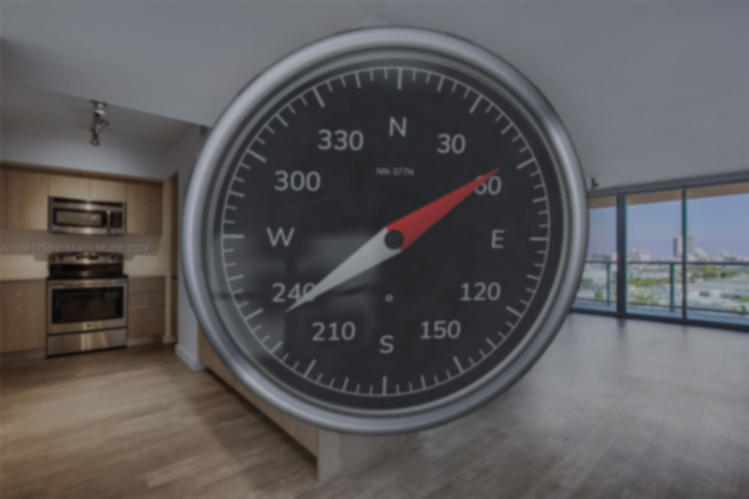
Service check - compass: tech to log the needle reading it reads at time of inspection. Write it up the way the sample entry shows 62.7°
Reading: 55°
